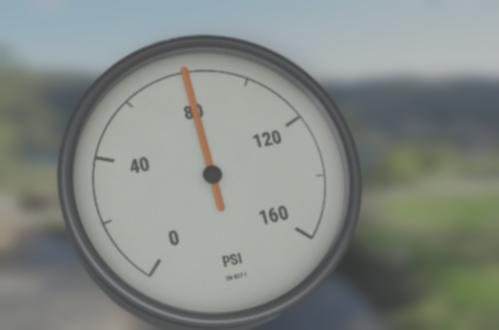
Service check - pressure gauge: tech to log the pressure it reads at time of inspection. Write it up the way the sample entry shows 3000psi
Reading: 80psi
